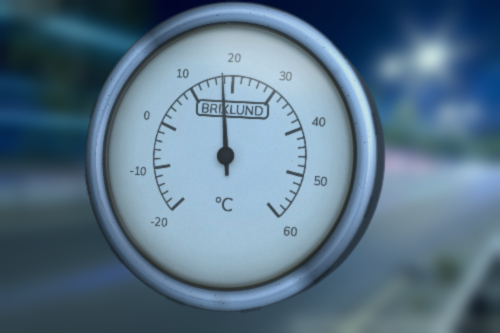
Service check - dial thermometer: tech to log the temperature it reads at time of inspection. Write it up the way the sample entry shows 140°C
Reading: 18°C
